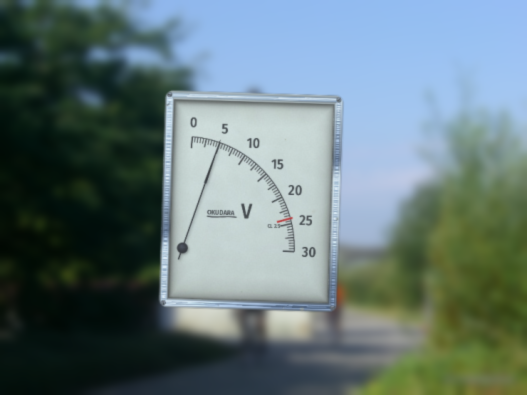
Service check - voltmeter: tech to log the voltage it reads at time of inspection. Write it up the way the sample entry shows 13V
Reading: 5V
